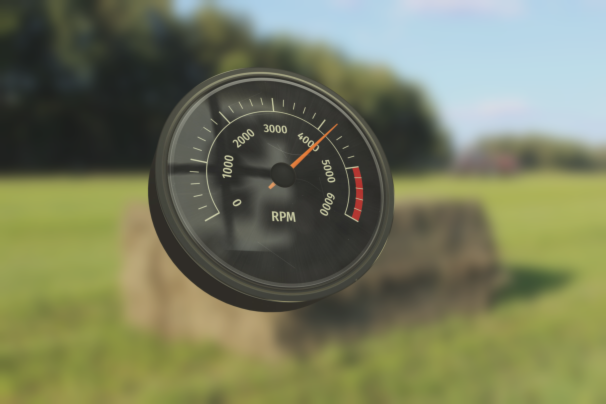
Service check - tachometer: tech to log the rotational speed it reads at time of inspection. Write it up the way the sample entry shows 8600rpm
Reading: 4200rpm
